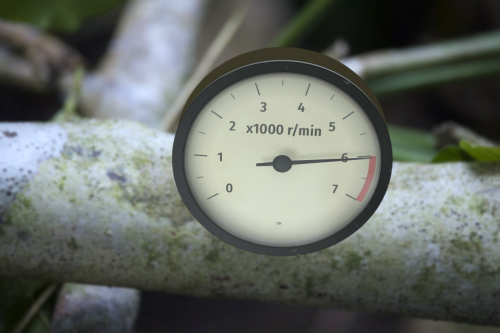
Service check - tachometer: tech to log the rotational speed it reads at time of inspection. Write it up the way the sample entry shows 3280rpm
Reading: 6000rpm
